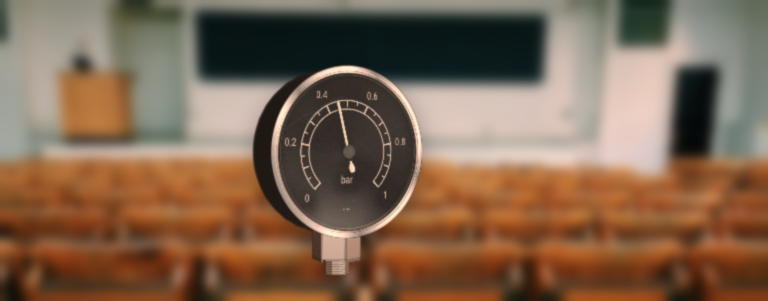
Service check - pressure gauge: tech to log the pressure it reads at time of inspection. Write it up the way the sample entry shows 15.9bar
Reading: 0.45bar
